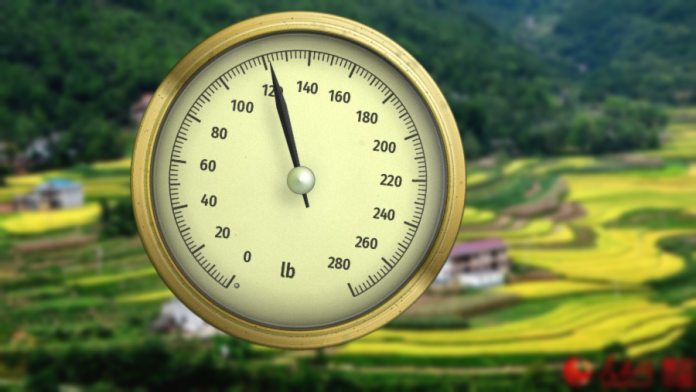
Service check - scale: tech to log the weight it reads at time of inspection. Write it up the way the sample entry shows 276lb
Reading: 122lb
